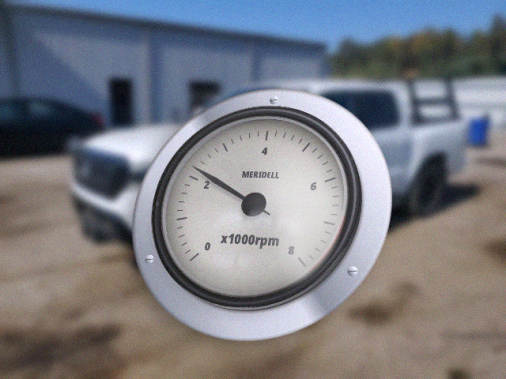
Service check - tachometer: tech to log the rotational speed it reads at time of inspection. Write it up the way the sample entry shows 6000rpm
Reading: 2200rpm
